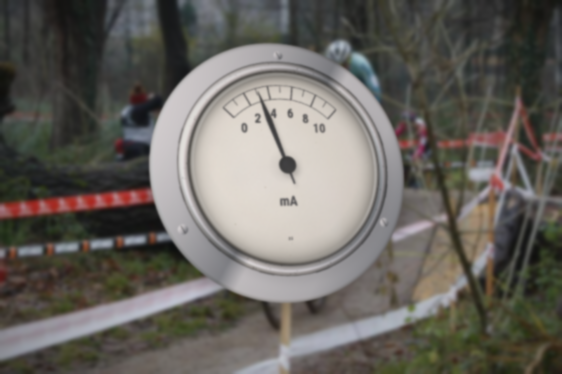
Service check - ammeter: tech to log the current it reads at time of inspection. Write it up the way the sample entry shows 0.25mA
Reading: 3mA
